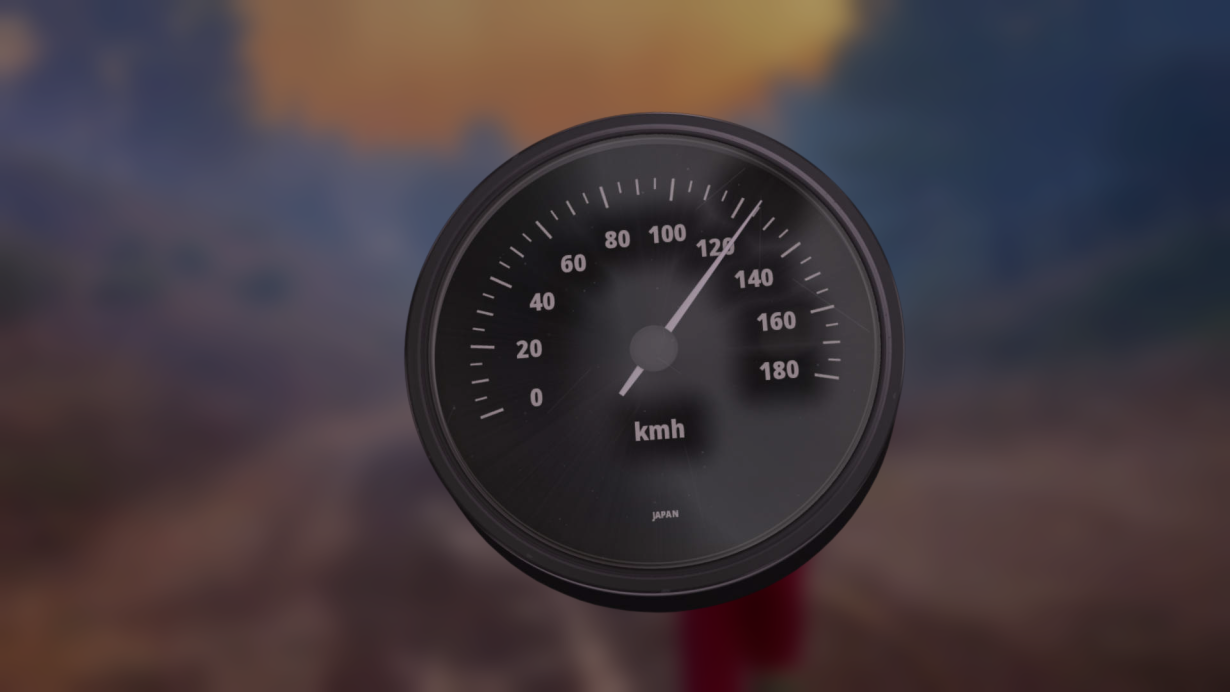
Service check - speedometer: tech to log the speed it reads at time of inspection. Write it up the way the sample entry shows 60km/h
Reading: 125km/h
